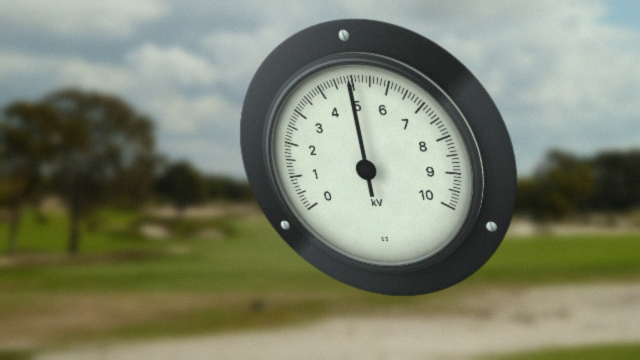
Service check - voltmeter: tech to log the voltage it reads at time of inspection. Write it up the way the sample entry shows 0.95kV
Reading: 5kV
